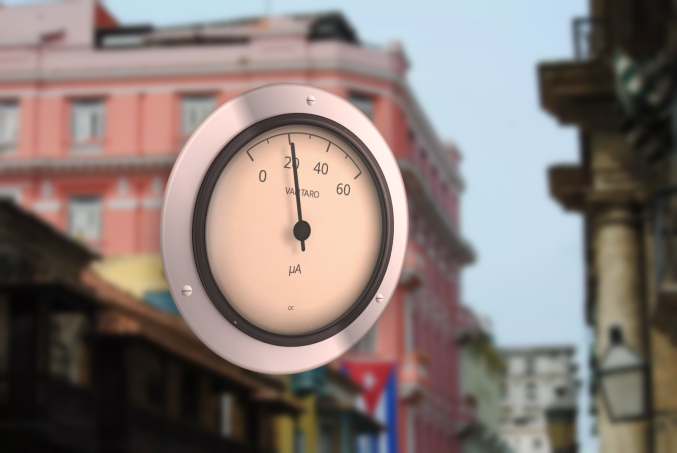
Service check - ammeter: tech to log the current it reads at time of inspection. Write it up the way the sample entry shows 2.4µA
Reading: 20µA
